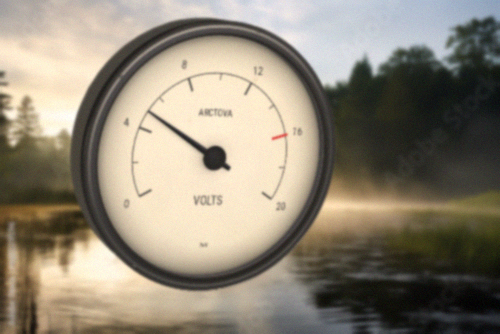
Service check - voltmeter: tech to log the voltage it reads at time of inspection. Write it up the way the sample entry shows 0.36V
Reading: 5V
